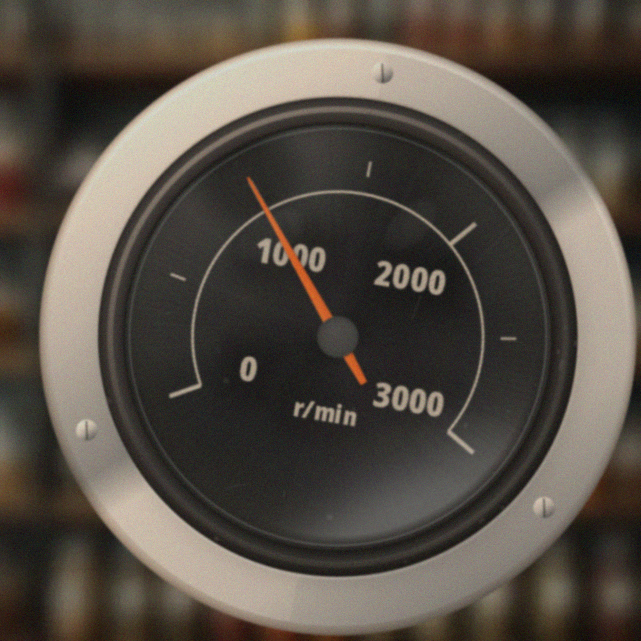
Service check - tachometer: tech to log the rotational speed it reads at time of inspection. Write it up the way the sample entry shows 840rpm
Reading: 1000rpm
